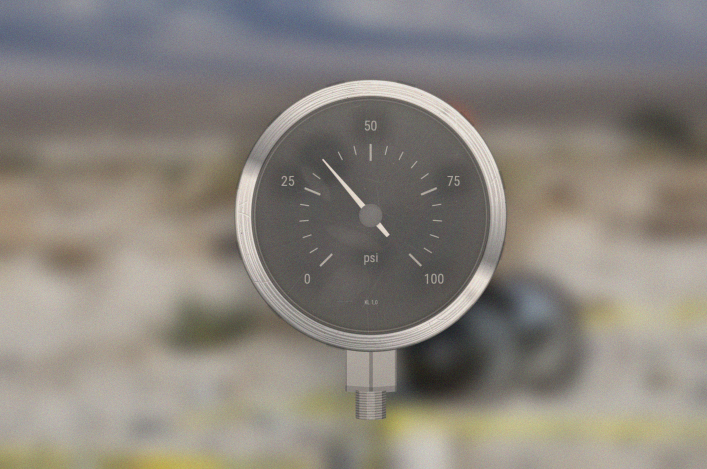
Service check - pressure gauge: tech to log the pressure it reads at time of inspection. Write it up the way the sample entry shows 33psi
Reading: 35psi
